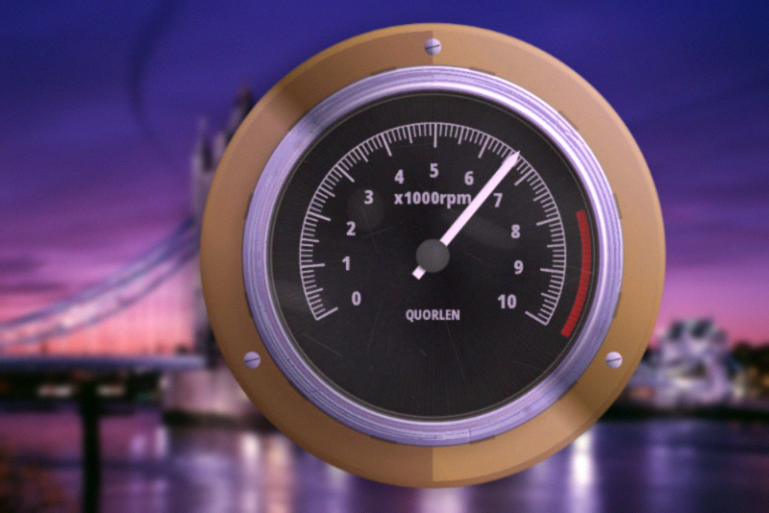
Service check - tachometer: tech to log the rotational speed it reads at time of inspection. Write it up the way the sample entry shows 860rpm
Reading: 6600rpm
